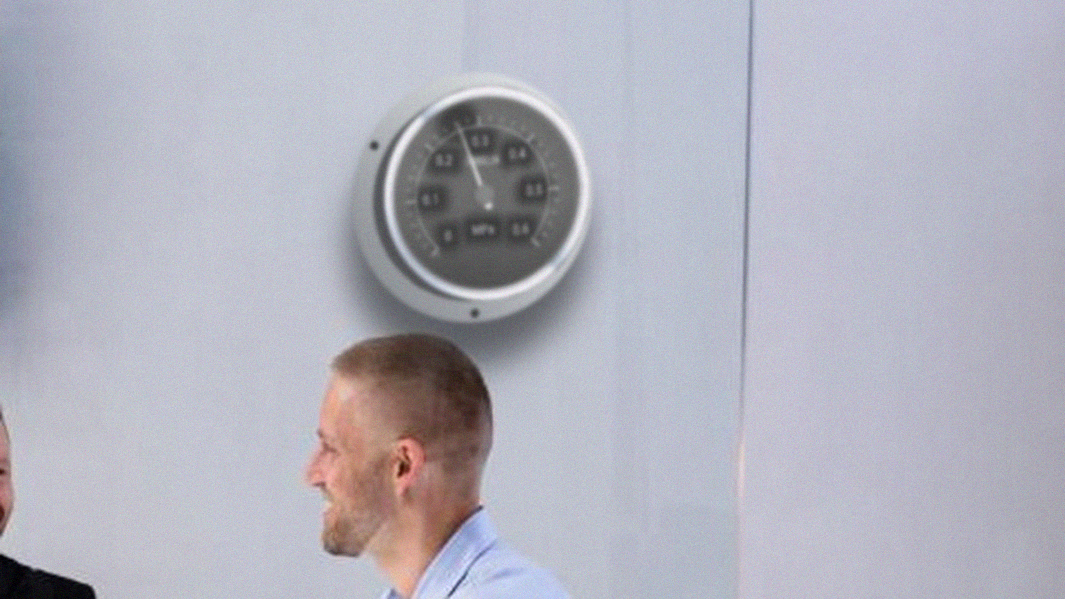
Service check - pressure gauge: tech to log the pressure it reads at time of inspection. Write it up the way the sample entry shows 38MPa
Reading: 0.26MPa
